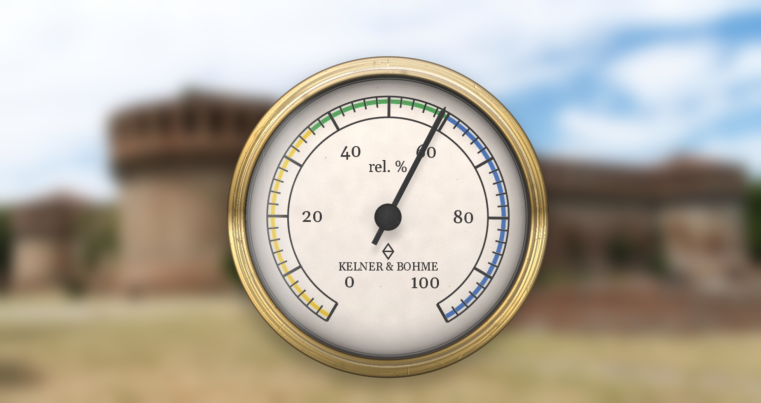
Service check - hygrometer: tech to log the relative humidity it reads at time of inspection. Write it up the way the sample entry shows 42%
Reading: 59%
